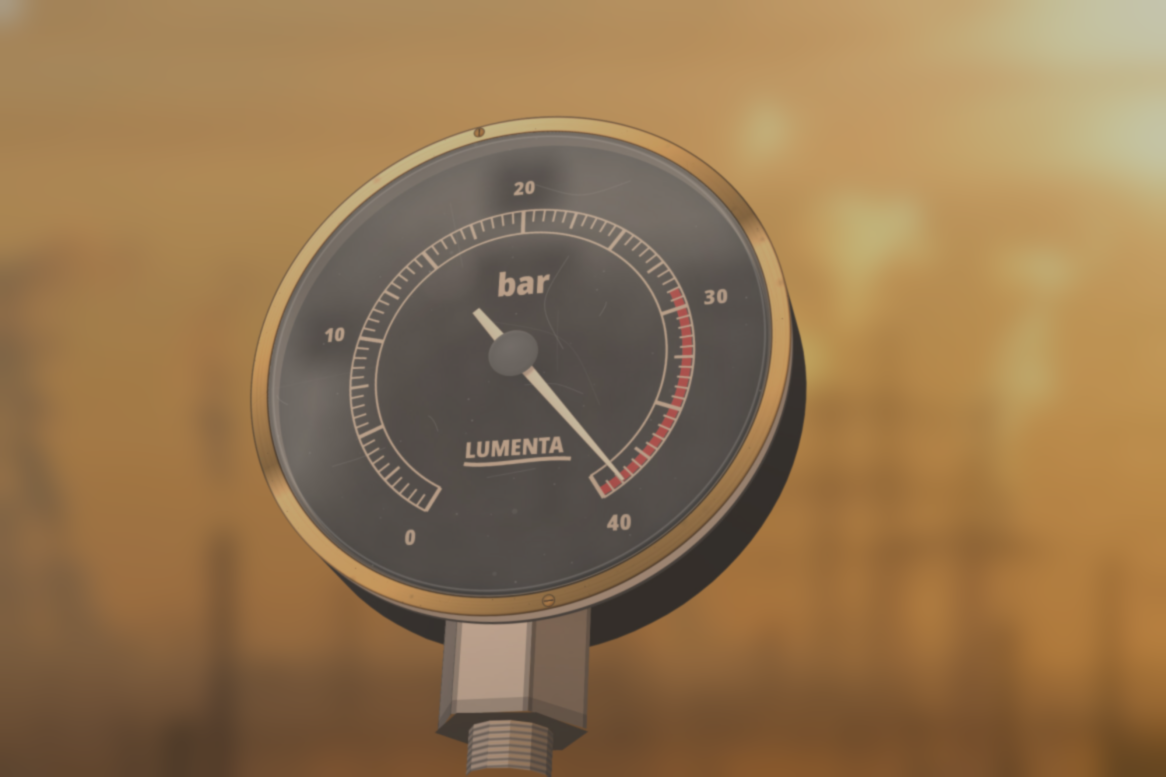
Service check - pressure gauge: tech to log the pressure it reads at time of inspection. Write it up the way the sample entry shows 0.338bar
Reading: 39bar
